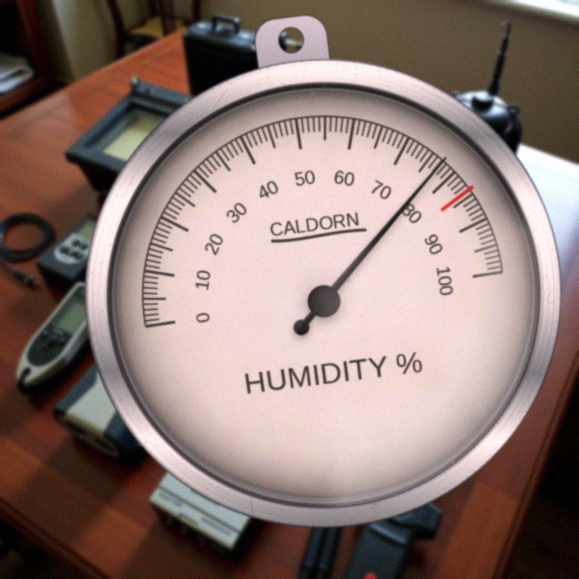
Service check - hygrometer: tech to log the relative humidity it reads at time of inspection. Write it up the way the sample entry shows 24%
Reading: 77%
